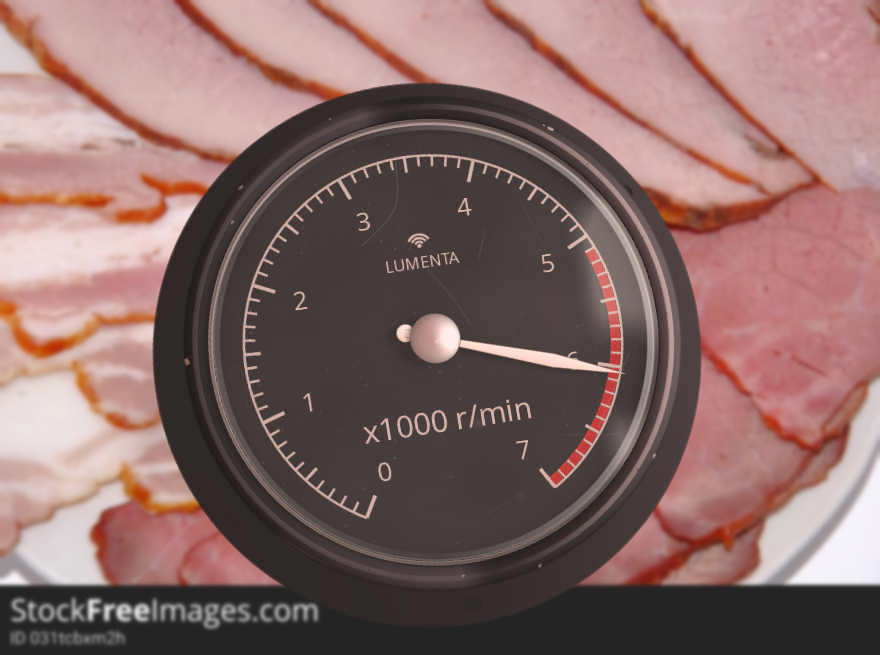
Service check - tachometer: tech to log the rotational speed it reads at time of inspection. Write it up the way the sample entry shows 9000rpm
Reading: 6050rpm
